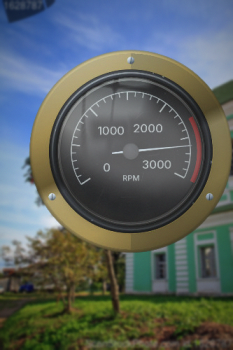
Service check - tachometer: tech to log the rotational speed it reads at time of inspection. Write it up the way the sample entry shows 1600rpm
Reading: 2600rpm
